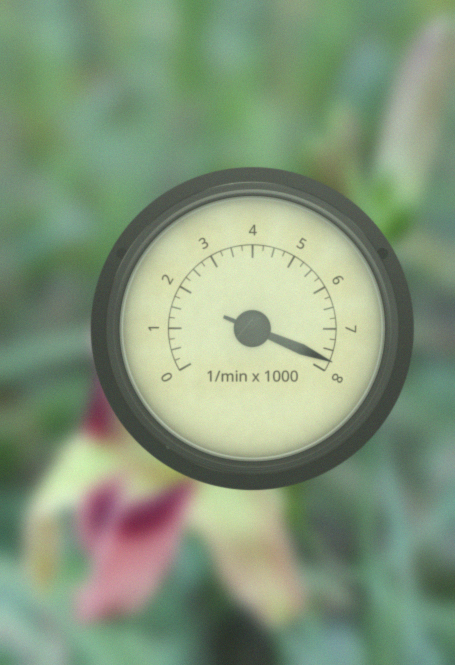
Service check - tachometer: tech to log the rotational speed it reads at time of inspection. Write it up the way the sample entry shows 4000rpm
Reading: 7750rpm
